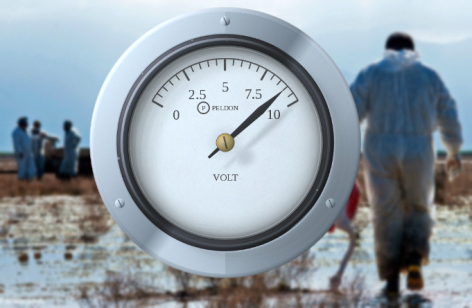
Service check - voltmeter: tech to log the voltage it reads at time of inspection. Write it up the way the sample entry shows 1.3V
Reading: 9V
